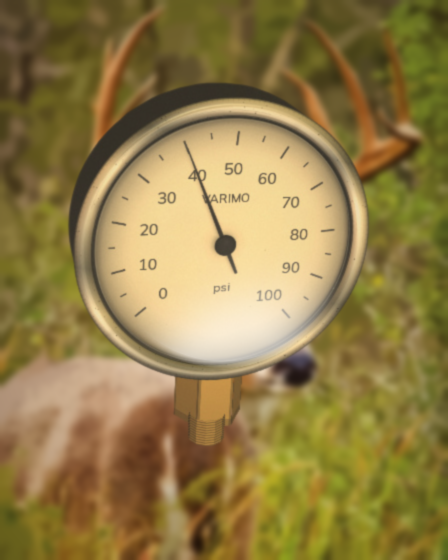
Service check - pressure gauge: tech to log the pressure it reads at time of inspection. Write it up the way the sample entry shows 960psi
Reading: 40psi
